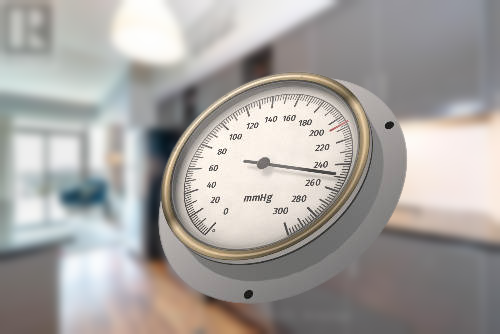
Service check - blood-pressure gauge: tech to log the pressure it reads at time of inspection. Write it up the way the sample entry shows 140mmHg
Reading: 250mmHg
